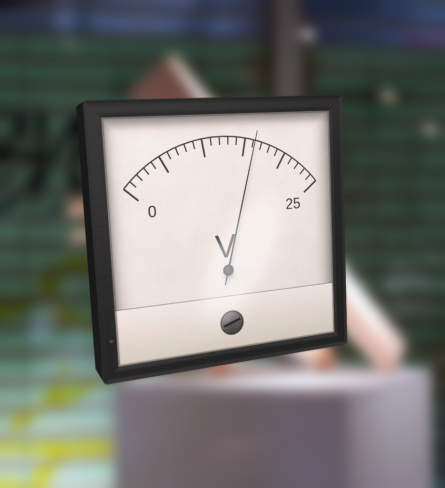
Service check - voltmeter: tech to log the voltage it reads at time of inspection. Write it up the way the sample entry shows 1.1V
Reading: 16V
